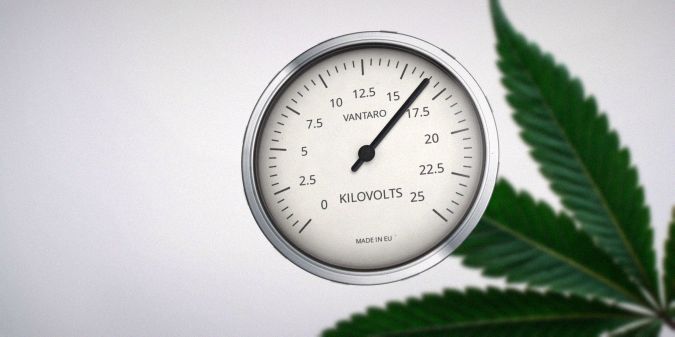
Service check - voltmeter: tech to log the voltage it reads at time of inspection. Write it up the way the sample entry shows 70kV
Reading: 16.5kV
